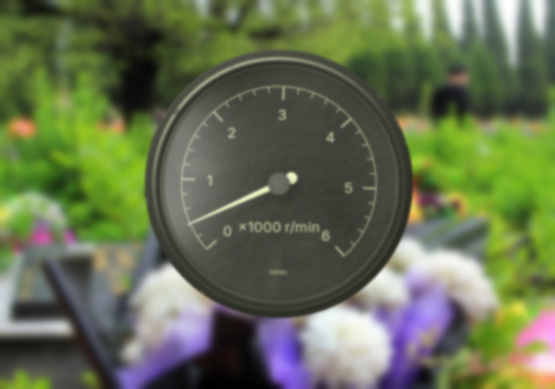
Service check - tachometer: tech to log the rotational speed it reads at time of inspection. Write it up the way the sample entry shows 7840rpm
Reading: 400rpm
